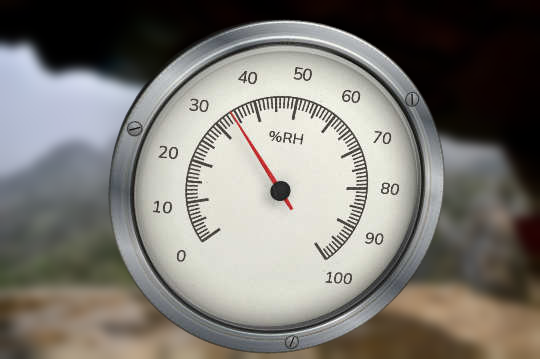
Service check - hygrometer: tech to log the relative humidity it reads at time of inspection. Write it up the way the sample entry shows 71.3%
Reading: 34%
